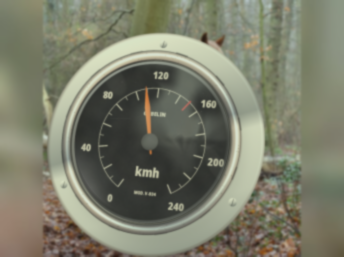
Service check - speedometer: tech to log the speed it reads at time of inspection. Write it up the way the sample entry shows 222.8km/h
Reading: 110km/h
